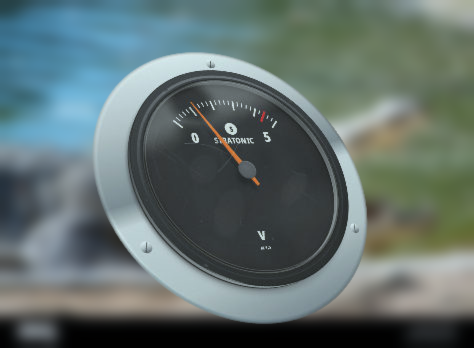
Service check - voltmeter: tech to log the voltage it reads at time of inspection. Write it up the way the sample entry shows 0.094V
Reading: 1V
